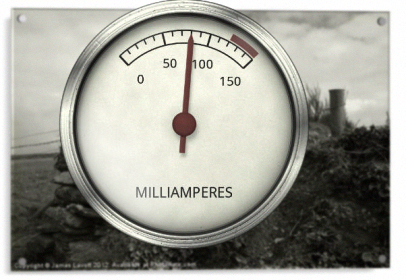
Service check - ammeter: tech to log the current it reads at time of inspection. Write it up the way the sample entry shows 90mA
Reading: 80mA
